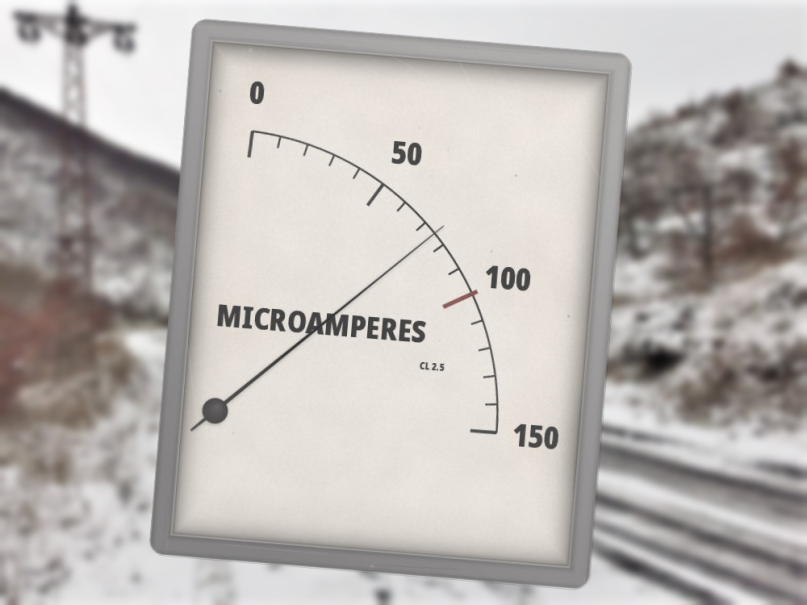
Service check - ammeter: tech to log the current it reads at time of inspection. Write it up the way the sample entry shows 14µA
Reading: 75µA
